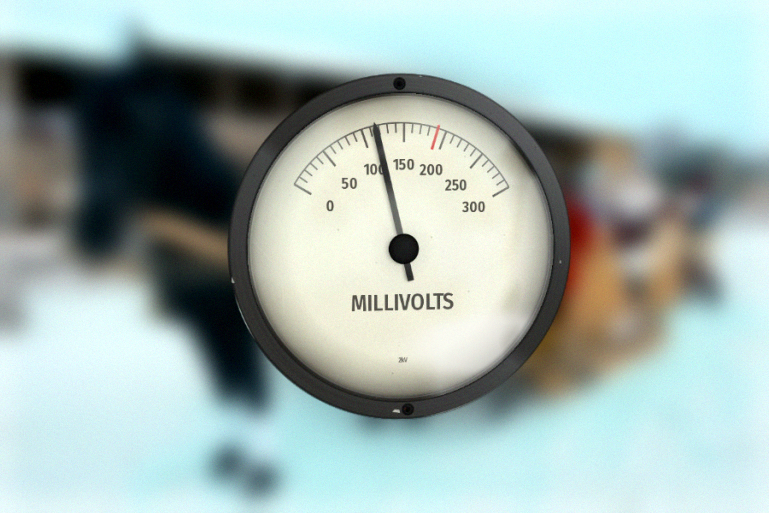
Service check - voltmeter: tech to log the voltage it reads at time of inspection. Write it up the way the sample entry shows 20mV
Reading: 115mV
